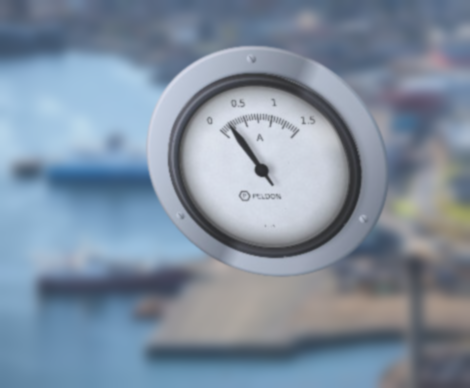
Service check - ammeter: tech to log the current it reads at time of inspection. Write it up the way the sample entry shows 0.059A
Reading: 0.25A
